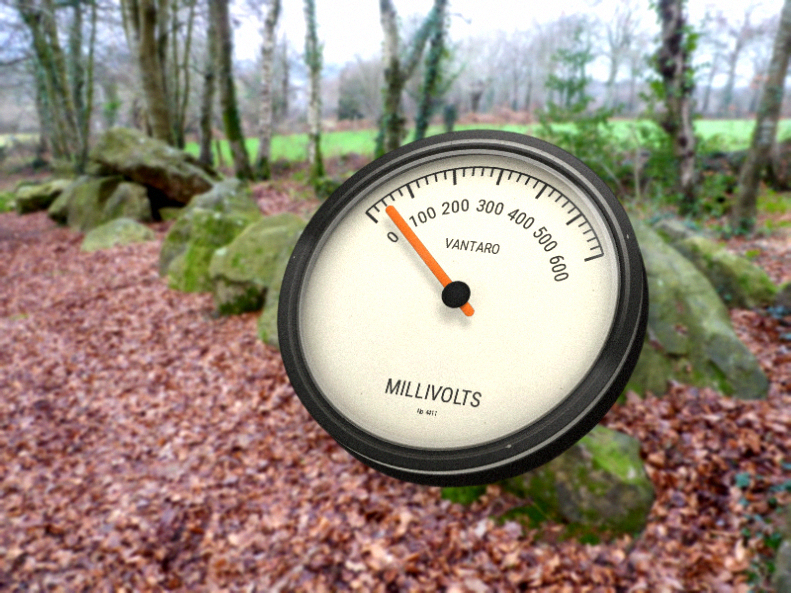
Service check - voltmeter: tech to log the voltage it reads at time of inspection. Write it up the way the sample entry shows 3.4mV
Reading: 40mV
